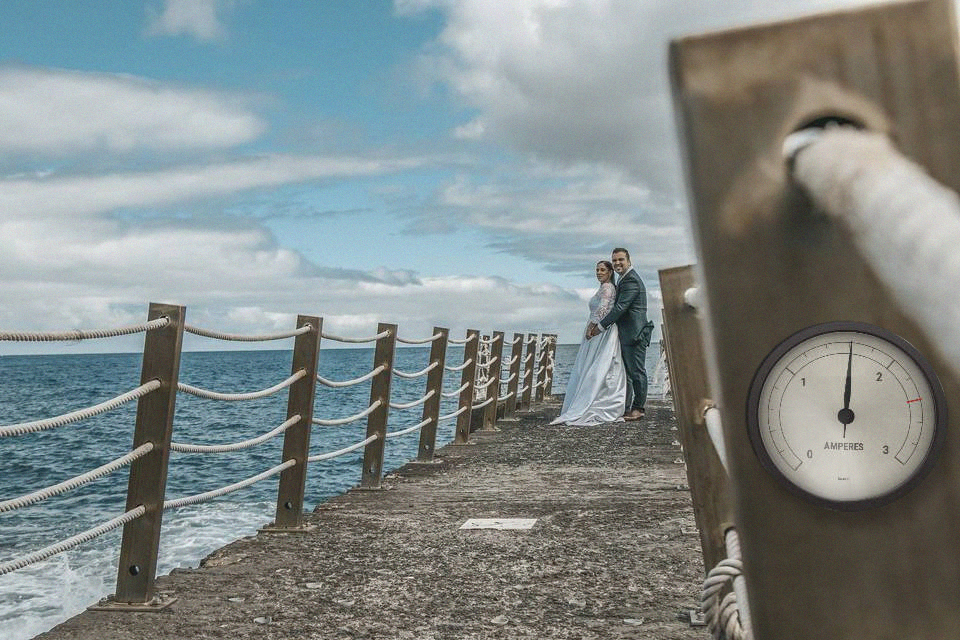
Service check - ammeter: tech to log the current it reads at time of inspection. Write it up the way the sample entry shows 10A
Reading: 1.6A
